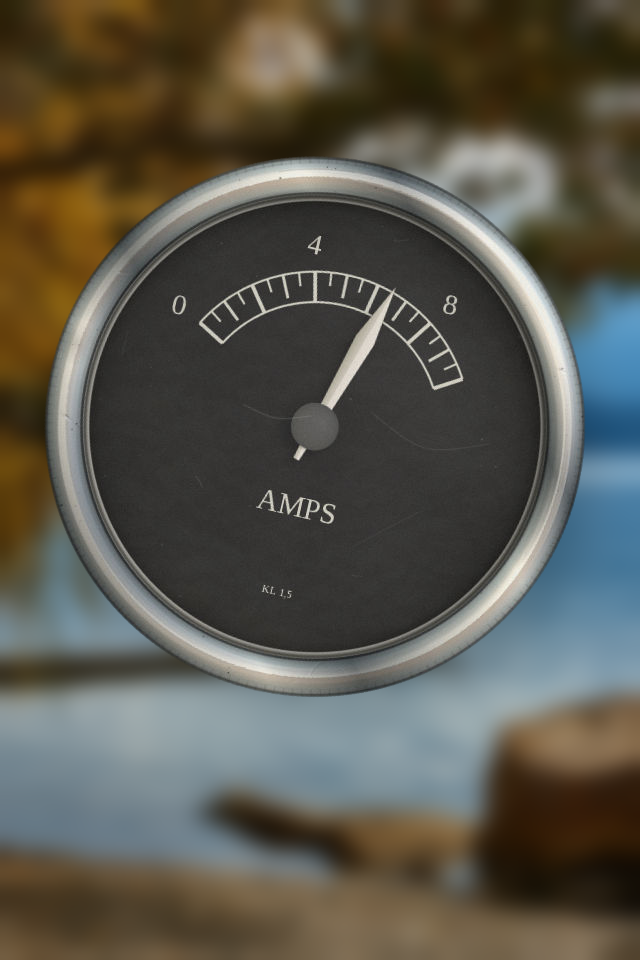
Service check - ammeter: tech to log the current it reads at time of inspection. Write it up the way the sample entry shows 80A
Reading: 6.5A
